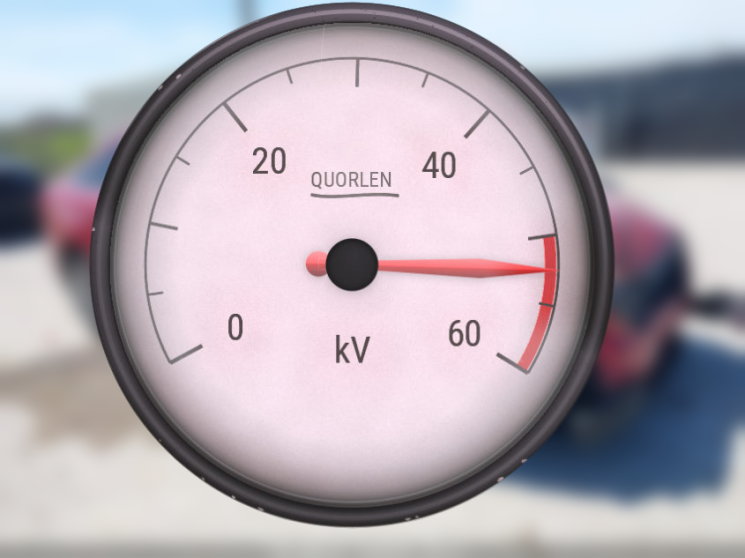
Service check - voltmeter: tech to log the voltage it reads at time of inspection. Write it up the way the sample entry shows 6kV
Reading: 52.5kV
